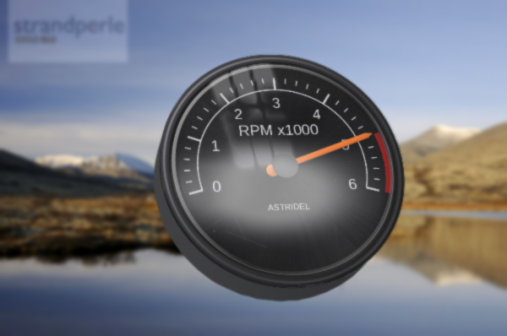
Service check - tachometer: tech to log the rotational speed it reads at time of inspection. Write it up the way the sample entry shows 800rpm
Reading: 5000rpm
